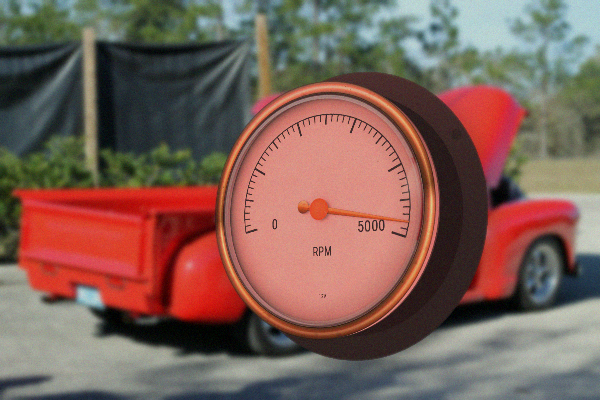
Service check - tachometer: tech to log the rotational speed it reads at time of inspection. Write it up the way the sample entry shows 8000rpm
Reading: 4800rpm
